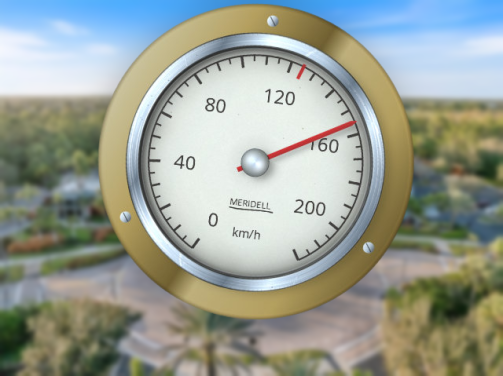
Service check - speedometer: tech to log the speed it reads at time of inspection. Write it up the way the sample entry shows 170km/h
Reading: 155km/h
